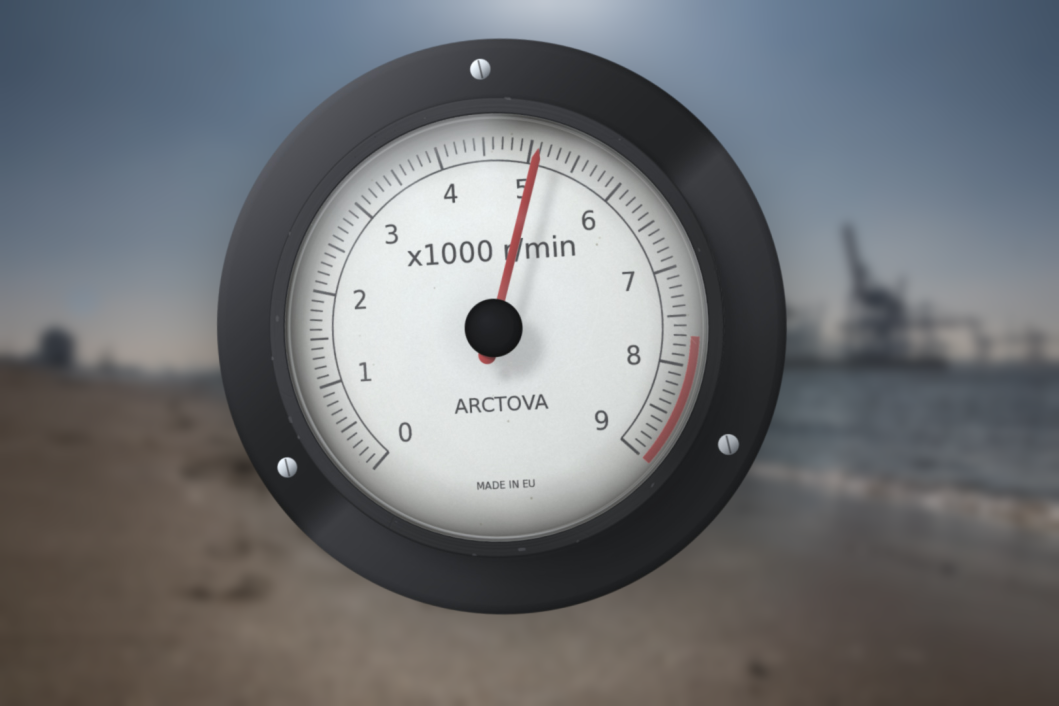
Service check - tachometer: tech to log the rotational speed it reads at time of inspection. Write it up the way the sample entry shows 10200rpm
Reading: 5100rpm
